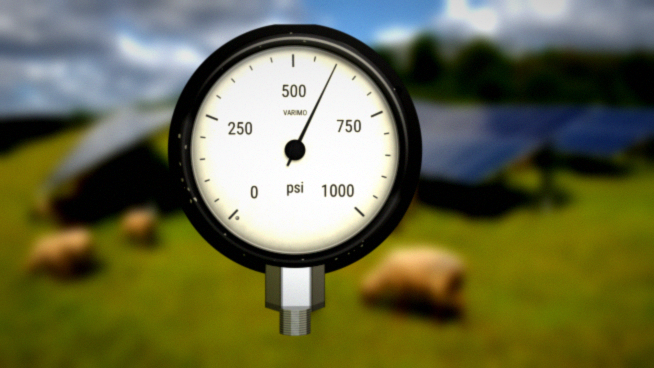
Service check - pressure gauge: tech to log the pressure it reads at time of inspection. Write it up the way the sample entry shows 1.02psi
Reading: 600psi
